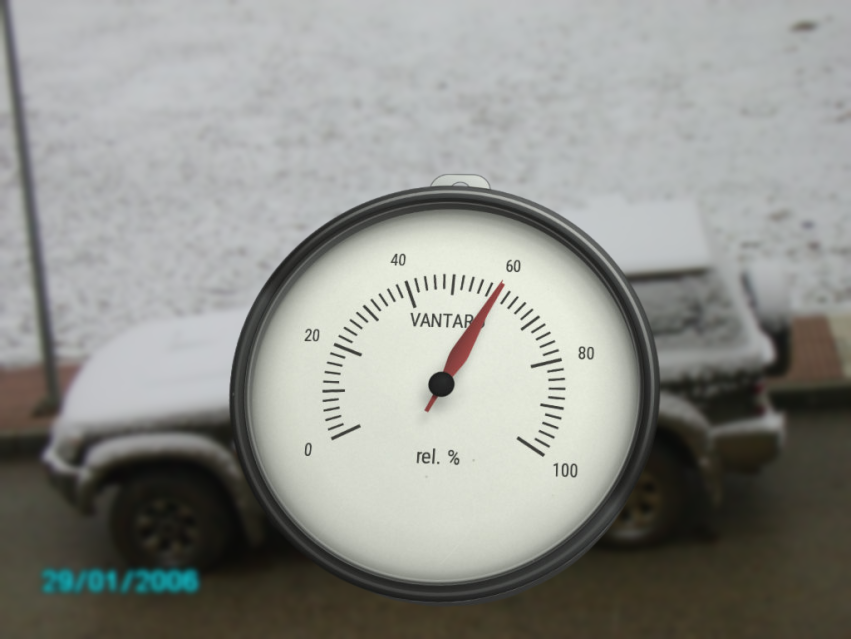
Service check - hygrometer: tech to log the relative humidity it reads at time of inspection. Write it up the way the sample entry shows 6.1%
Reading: 60%
